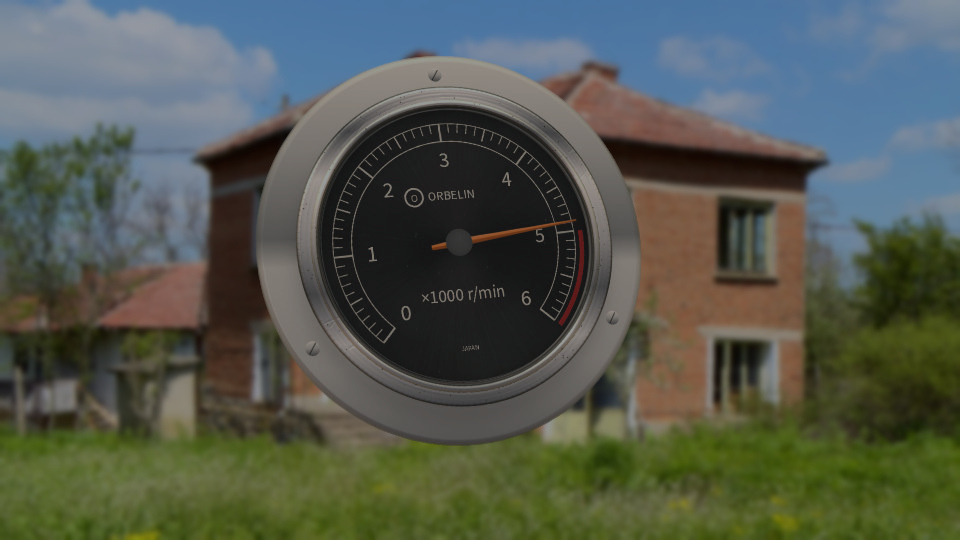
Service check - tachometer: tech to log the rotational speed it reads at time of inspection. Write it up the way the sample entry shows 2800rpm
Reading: 4900rpm
